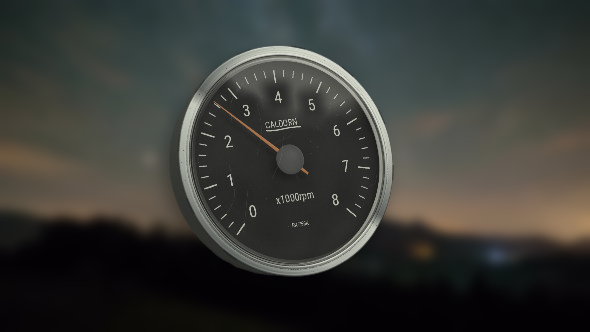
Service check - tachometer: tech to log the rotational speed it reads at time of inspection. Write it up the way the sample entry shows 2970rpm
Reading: 2600rpm
